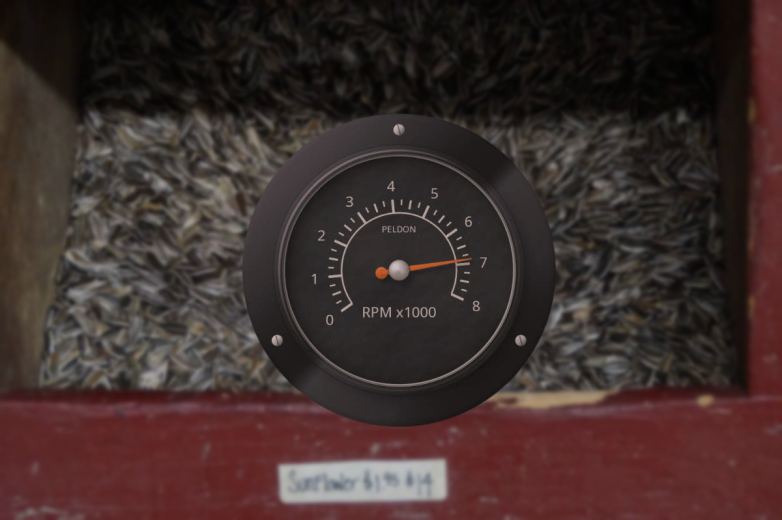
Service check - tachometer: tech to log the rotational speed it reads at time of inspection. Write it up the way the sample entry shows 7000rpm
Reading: 6875rpm
